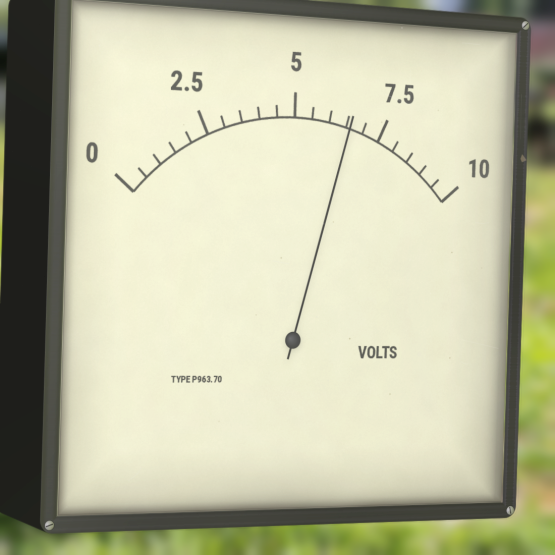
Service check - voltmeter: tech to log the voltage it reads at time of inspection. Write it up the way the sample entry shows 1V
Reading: 6.5V
